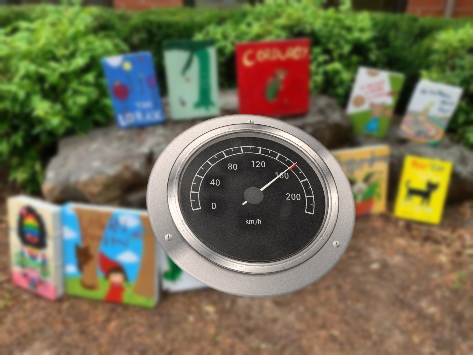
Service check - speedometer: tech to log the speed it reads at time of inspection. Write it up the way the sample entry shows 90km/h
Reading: 160km/h
